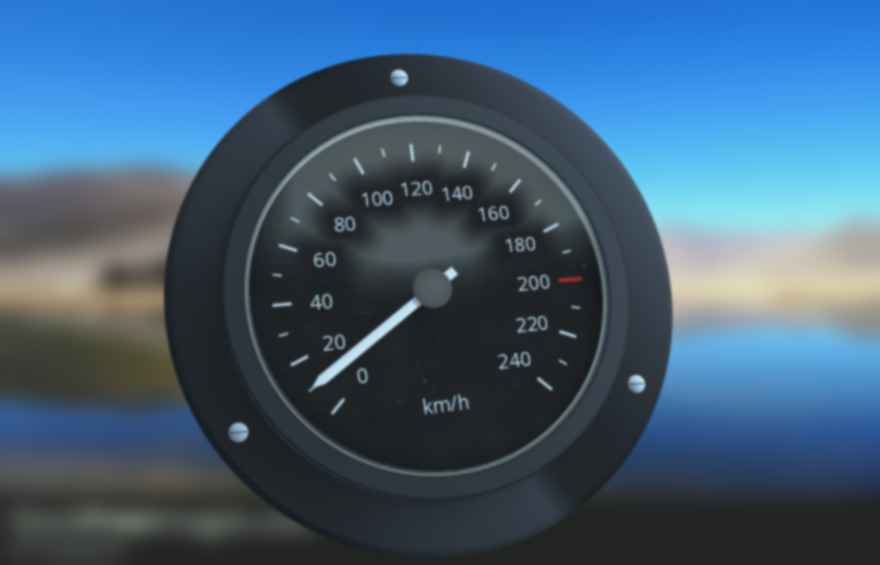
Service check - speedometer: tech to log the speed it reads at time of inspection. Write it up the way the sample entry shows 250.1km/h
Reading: 10km/h
